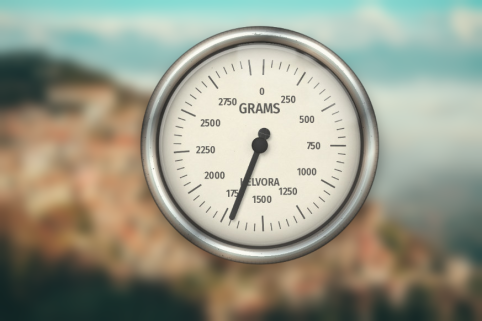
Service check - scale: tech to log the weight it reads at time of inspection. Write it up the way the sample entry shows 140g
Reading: 1700g
